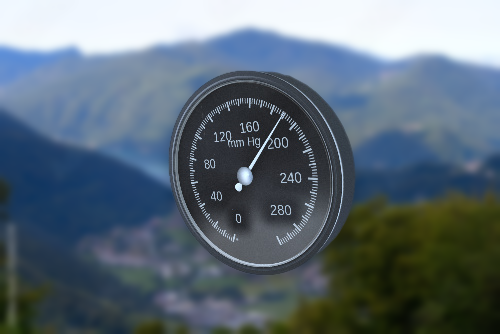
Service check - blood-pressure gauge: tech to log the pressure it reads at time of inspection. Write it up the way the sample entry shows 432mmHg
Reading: 190mmHg
